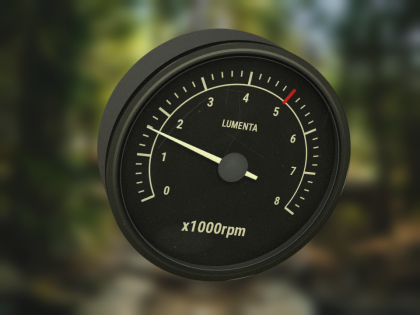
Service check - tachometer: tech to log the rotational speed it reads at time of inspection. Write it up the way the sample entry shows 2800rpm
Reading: 1600rpm
